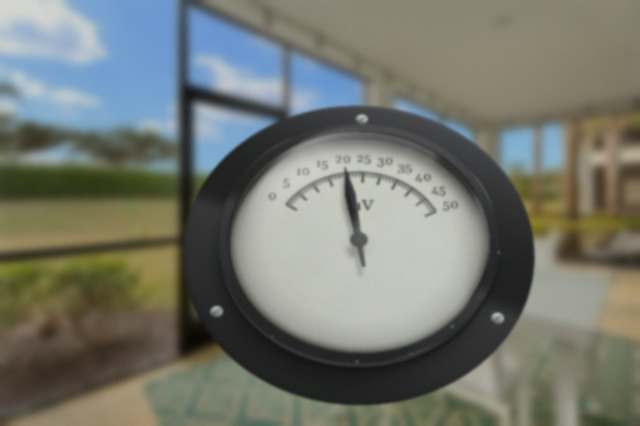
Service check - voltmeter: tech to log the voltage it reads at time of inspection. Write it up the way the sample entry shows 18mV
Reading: 20mV
